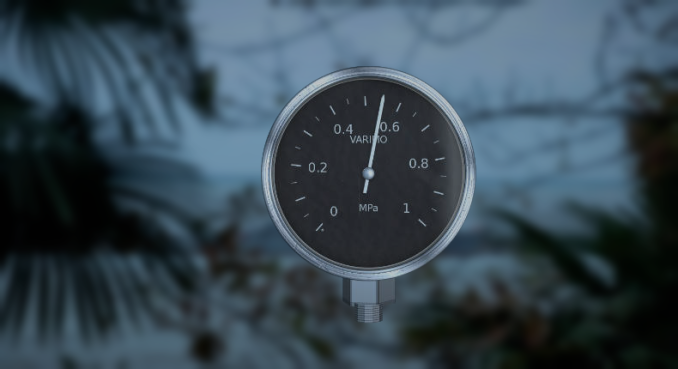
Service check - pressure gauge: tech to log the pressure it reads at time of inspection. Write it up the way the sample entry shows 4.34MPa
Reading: 0.55MPa
